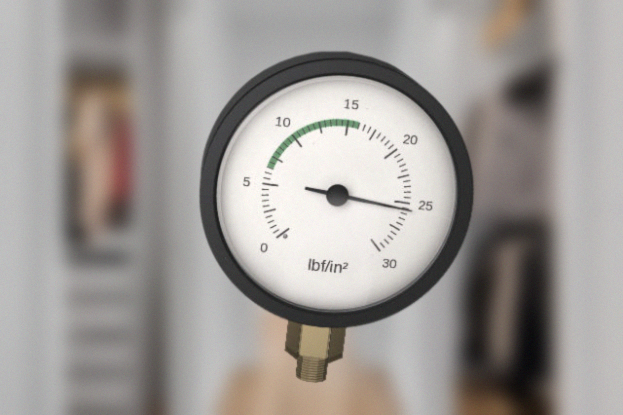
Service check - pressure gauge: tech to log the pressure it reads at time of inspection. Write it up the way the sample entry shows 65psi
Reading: 25.5psi
